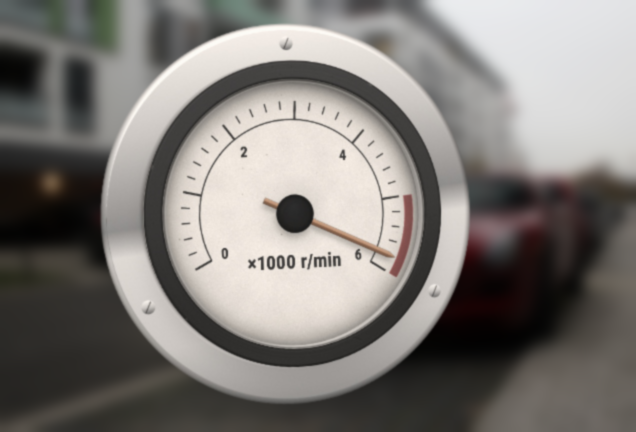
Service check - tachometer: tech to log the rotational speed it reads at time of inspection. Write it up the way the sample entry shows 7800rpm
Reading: 5800rpm
